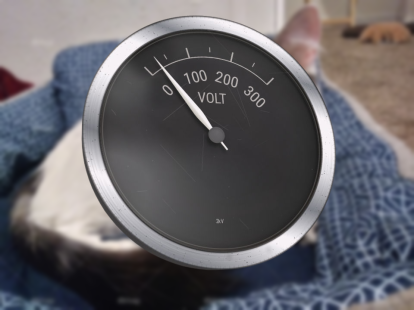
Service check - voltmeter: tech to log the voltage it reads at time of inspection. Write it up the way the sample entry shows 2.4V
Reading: 25V
